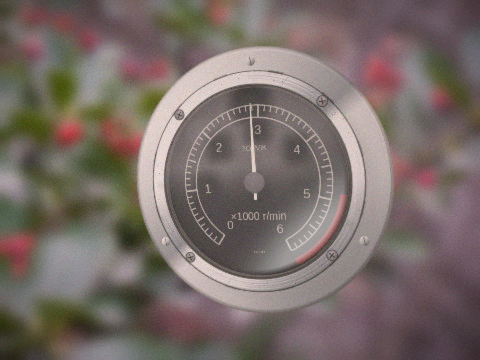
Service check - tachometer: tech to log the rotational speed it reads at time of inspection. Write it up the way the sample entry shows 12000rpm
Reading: 2900rpm
